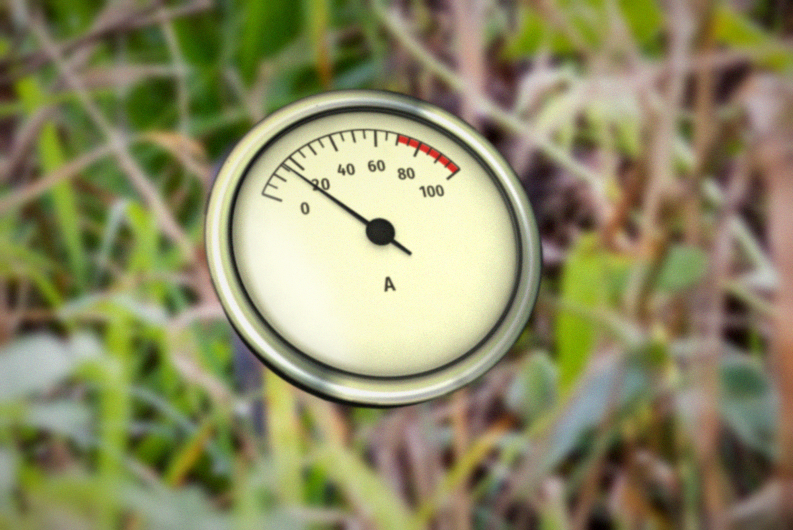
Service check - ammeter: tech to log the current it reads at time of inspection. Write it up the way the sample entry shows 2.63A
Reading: 15A
